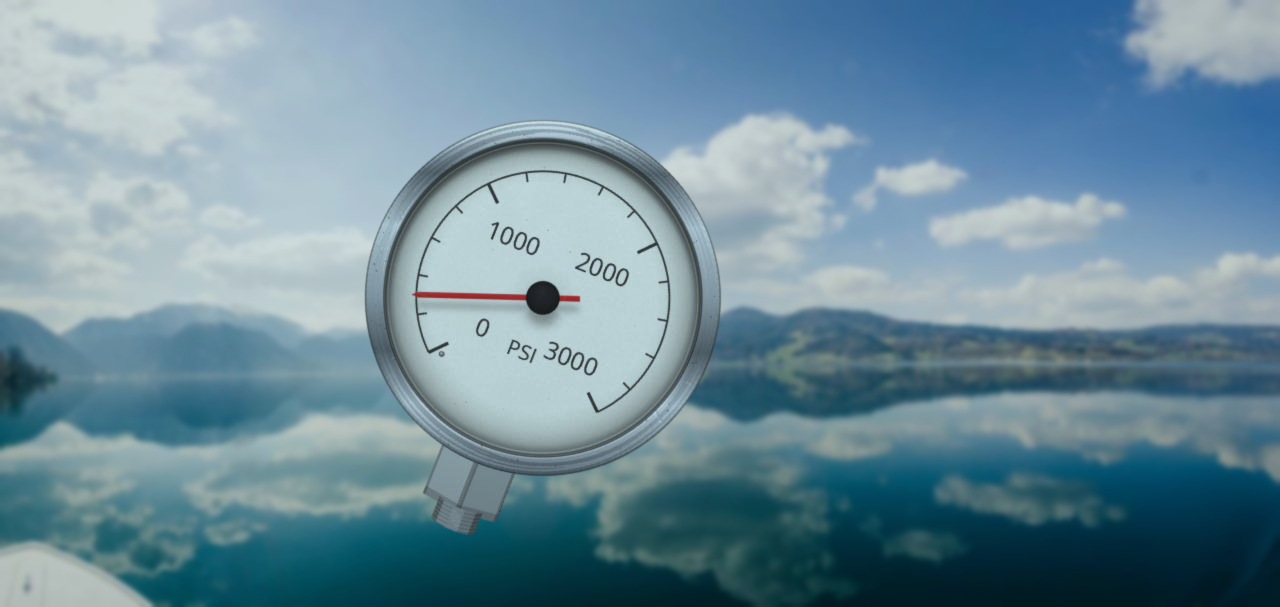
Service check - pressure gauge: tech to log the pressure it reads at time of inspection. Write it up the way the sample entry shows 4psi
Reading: 300psi
